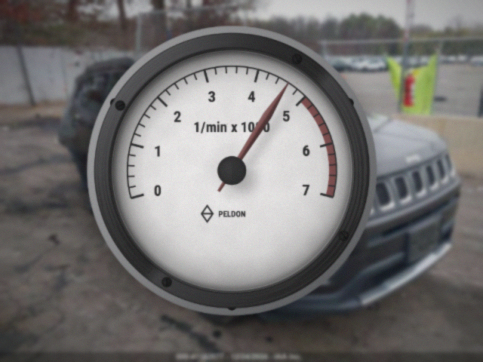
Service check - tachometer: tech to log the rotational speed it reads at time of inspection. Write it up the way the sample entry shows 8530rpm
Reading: 4600rpm
